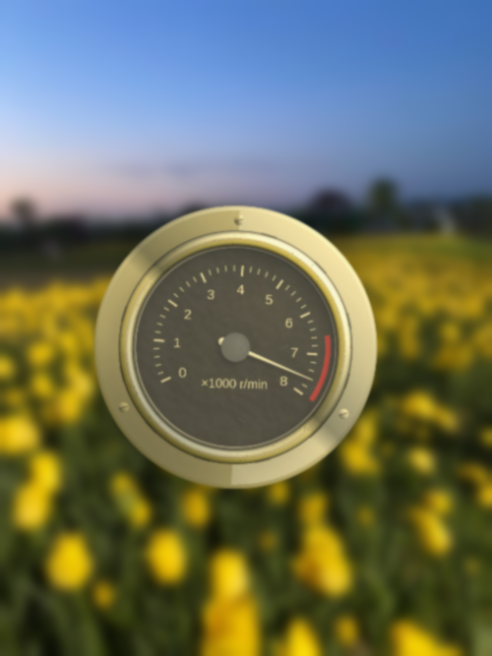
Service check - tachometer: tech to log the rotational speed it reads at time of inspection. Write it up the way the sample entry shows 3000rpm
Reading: 7600rpm
